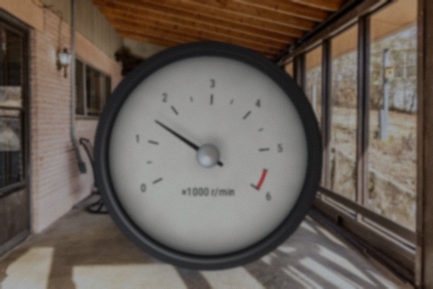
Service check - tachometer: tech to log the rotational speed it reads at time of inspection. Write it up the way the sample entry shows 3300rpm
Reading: 1500rpm
